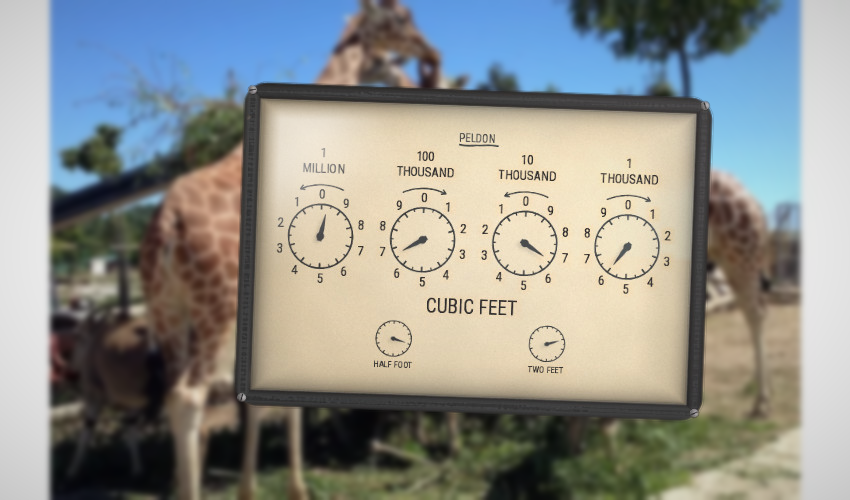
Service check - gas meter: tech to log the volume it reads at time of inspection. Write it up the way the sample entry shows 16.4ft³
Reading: 966600ft³
